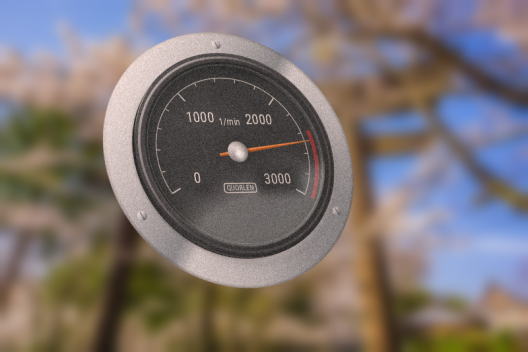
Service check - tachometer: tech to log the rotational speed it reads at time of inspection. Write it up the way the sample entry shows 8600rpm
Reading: 2500rpm
